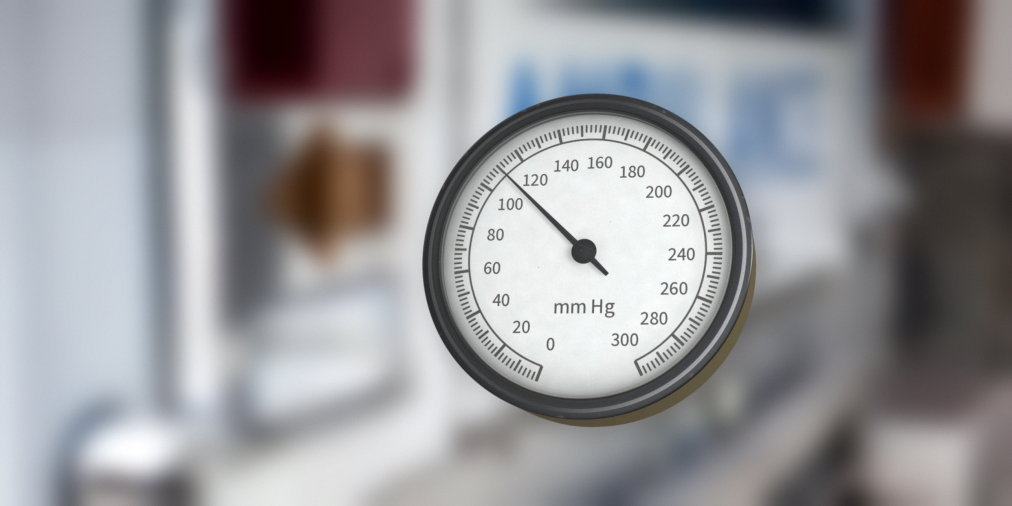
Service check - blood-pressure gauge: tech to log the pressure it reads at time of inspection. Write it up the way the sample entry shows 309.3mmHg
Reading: 110mmHg
